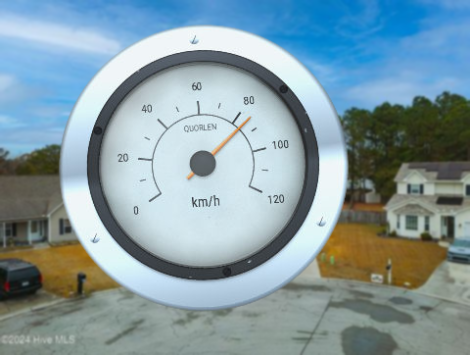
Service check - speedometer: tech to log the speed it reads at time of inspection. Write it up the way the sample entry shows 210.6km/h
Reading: 85km/h
